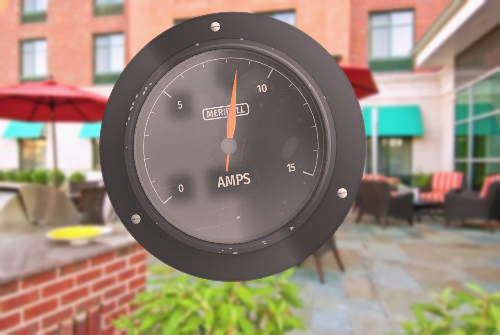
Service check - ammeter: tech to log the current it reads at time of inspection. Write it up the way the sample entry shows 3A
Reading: 8.5A
